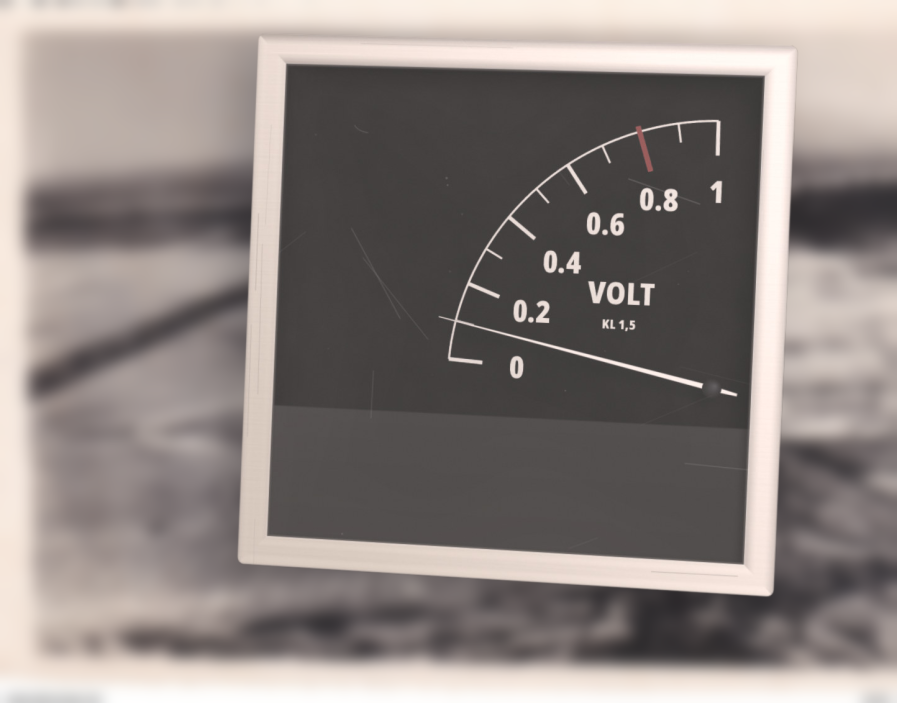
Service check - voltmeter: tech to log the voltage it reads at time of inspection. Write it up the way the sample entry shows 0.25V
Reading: 0.1V
